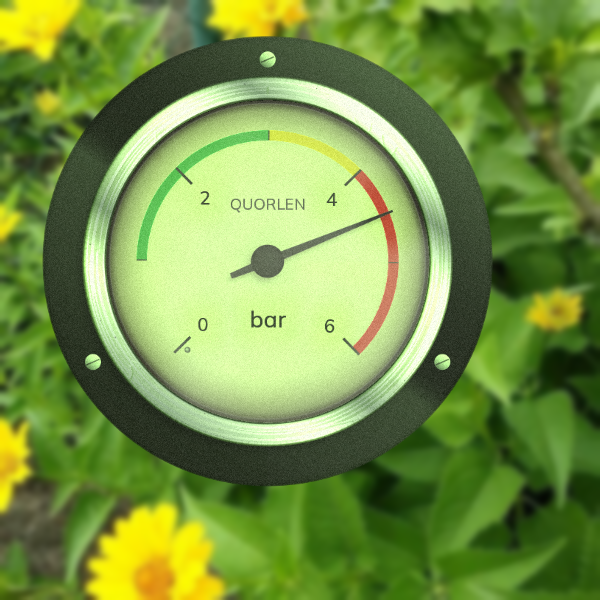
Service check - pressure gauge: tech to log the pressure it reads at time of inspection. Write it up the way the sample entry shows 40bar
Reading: 4.5bar
